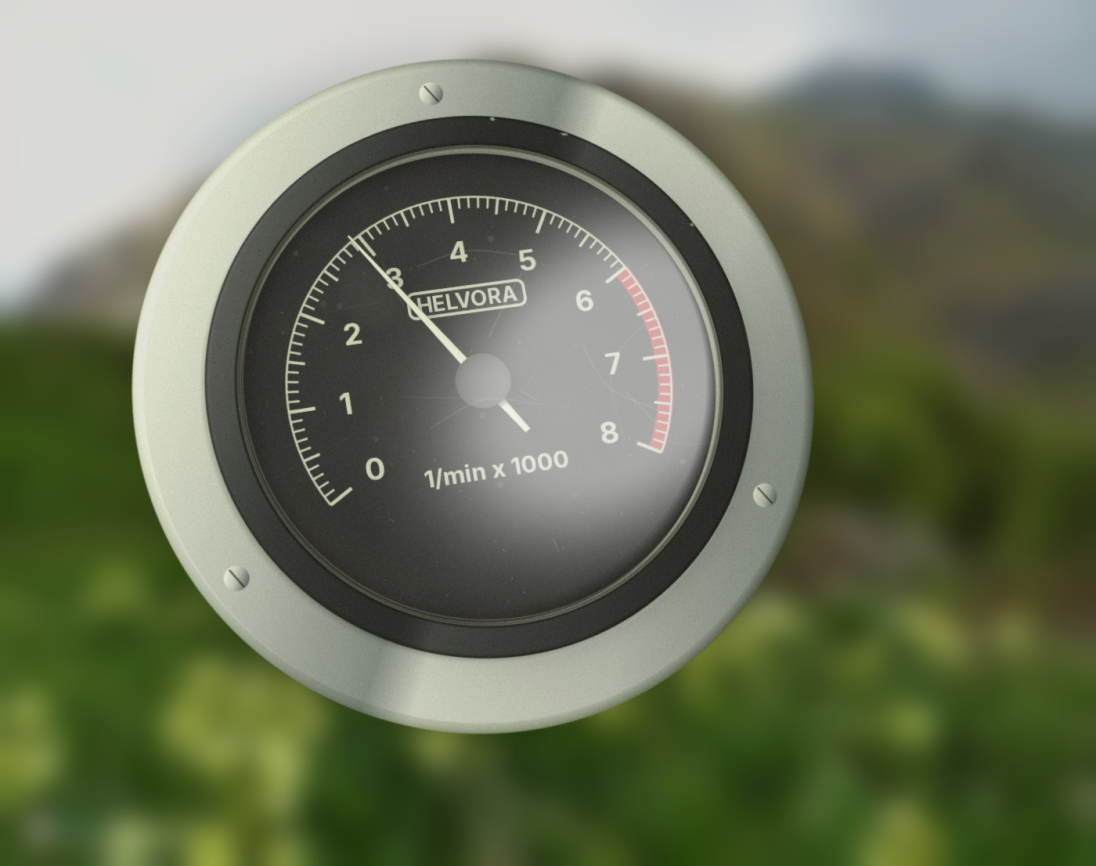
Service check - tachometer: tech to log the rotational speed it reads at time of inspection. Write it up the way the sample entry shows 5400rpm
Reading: 2900rpm
